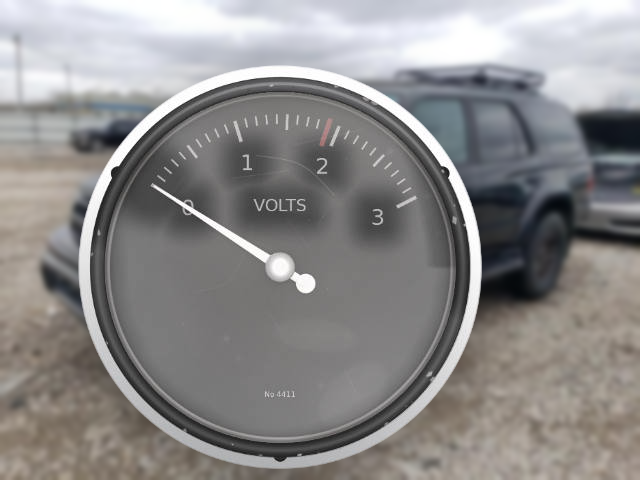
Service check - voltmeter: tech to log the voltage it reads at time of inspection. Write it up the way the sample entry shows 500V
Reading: 0V
